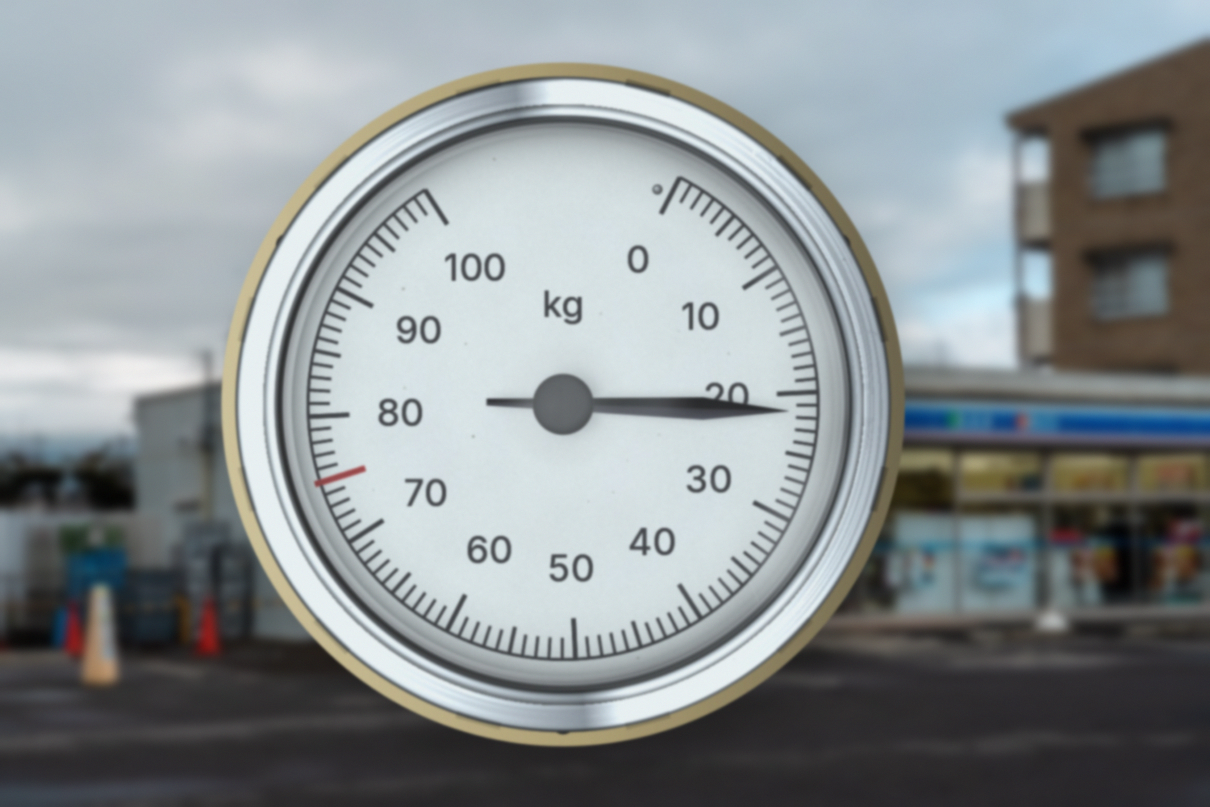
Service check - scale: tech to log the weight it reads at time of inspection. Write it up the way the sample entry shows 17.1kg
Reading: 21.5kg
